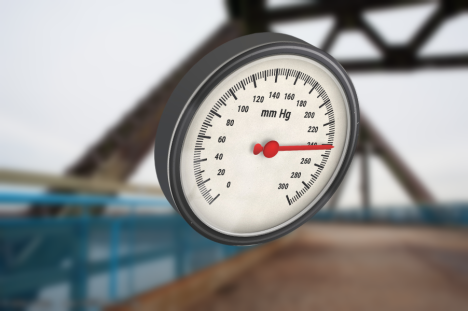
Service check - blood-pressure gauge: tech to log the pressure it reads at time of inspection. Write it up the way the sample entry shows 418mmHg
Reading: 240mmHg
